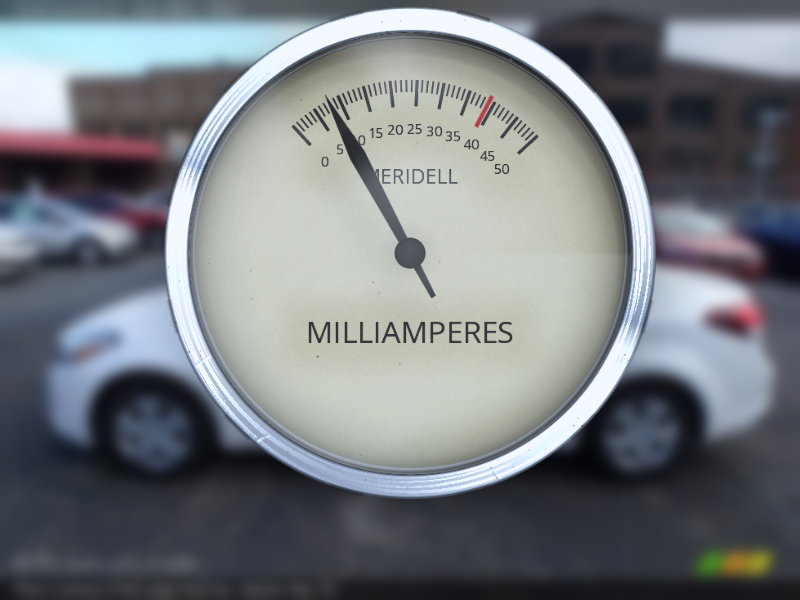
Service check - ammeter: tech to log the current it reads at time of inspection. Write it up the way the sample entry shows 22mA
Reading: 8mA
